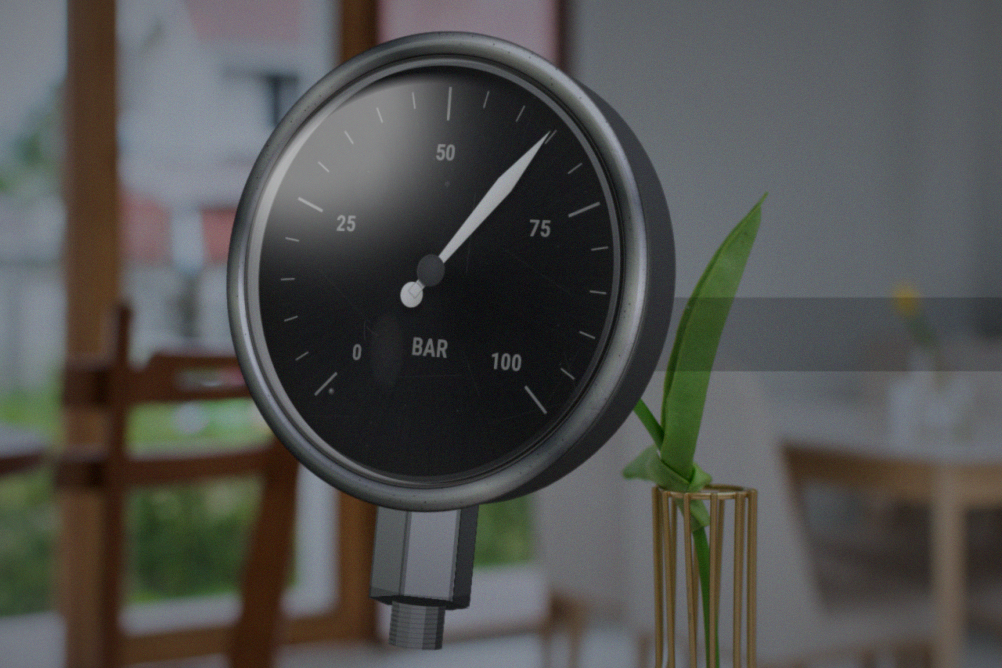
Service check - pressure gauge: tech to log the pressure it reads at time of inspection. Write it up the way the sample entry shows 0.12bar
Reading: 65bar
